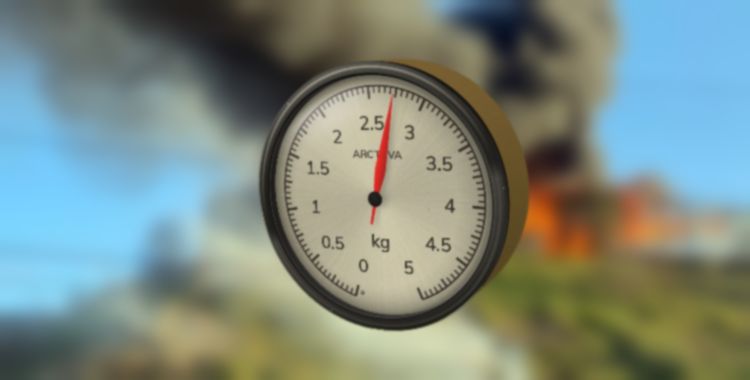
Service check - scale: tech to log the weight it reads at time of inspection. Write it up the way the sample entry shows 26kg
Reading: 2.75kg
